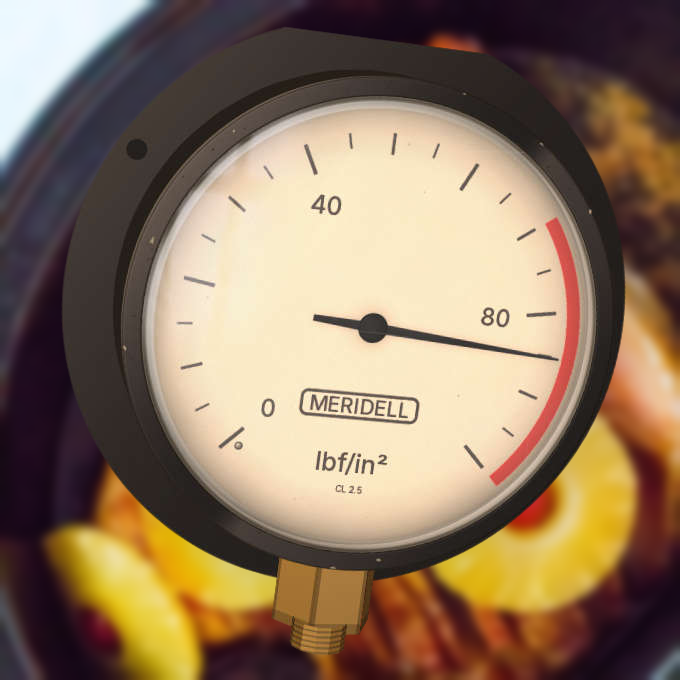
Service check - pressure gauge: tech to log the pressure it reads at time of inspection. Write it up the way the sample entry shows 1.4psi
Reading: 85psi
